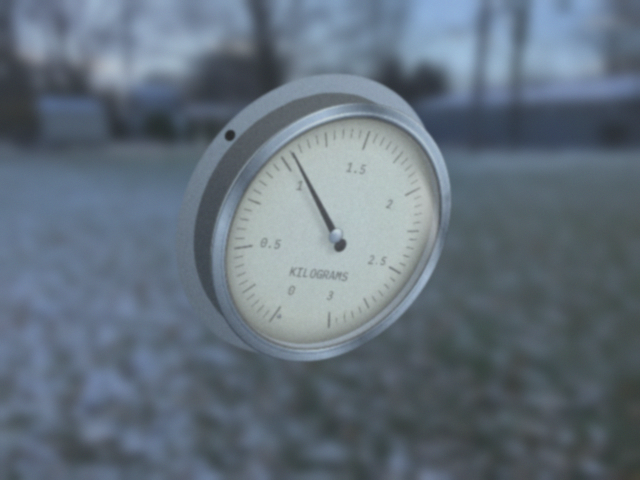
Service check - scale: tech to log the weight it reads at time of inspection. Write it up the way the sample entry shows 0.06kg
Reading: 1.05kg
